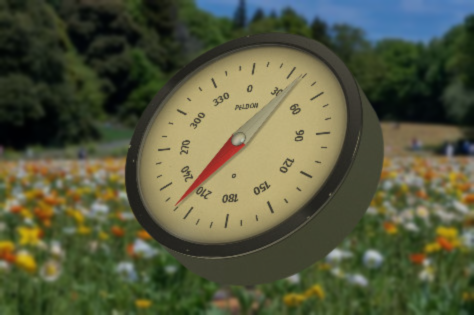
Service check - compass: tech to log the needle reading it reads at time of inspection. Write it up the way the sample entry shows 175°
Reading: 220°
